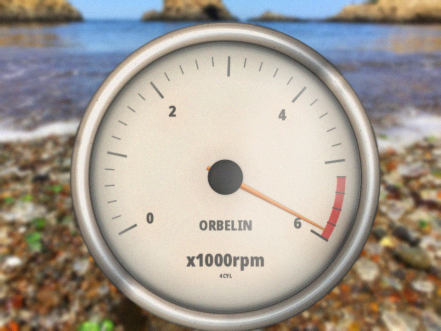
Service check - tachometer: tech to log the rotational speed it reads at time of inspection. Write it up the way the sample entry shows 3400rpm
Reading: 5900rpm
